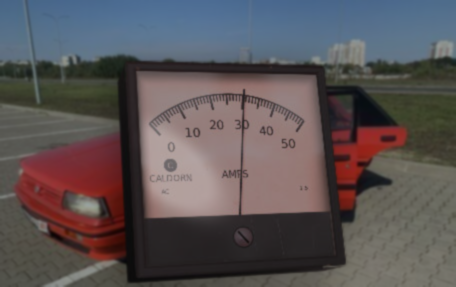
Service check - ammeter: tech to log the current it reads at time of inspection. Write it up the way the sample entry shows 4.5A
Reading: 30A
